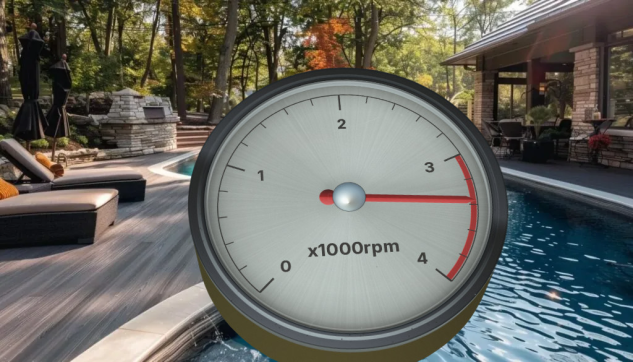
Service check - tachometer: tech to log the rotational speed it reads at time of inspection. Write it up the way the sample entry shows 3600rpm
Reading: 3400rpm
